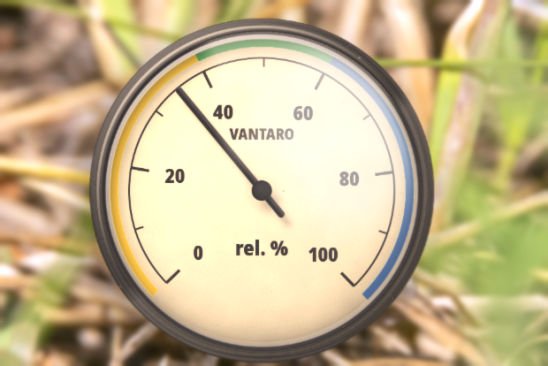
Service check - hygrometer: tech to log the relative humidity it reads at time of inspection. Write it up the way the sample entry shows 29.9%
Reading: 35%
